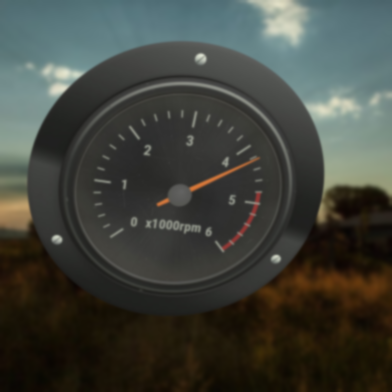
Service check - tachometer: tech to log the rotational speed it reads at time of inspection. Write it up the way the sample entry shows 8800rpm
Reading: 4200rpm
